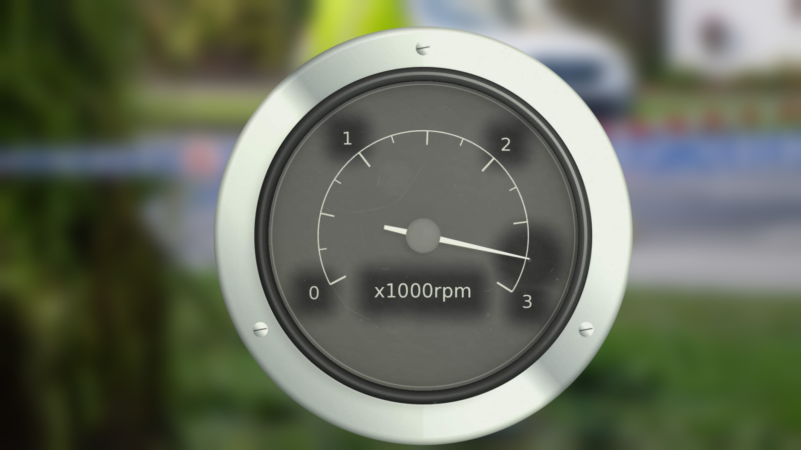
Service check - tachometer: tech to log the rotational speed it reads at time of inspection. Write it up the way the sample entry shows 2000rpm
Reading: 2750rpm
